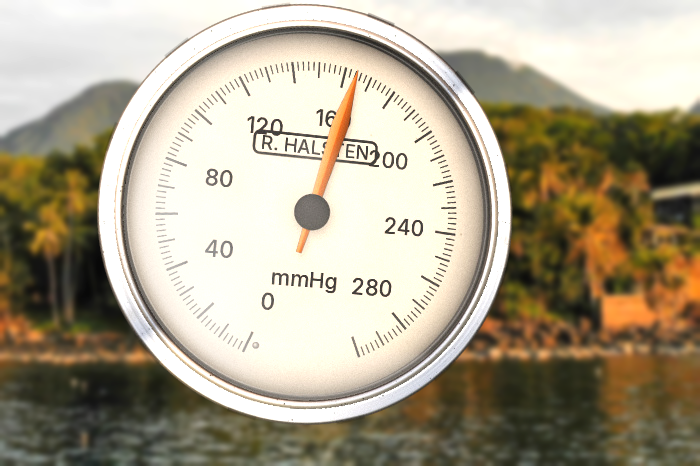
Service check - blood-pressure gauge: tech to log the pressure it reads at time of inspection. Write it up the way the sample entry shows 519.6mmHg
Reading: 164mmHg
